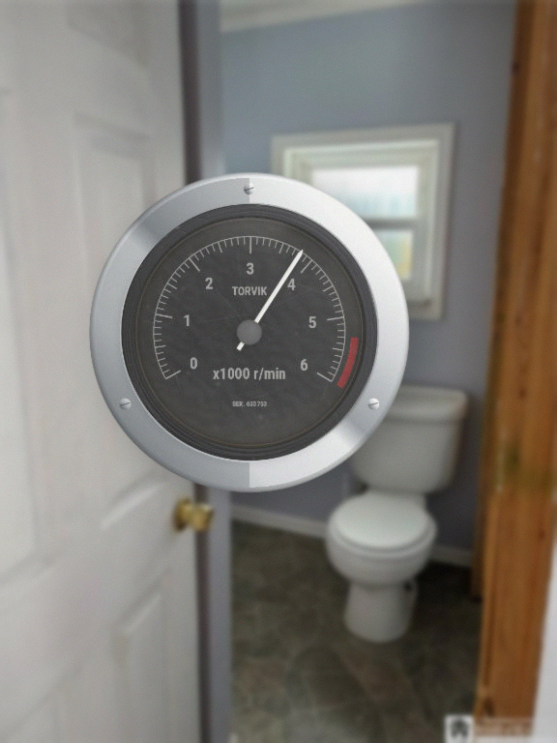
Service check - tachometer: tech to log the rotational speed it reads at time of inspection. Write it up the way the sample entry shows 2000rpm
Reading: 3800rpm
